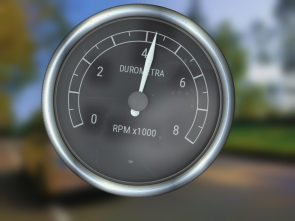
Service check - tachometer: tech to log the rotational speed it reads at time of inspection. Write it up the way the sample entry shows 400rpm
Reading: 4250rpm
